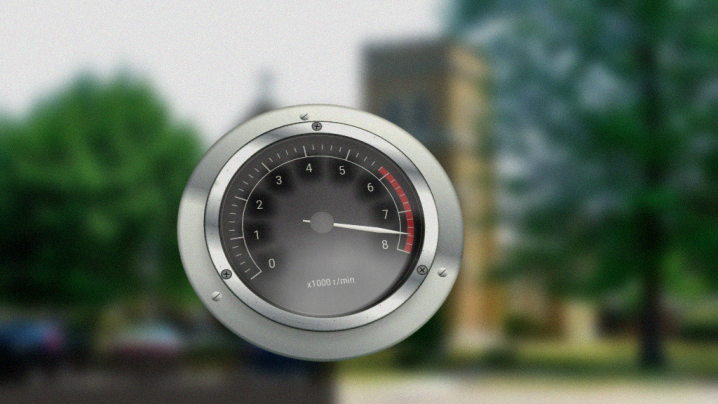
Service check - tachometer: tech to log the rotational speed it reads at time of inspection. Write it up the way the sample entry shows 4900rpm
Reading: 7600rpm
